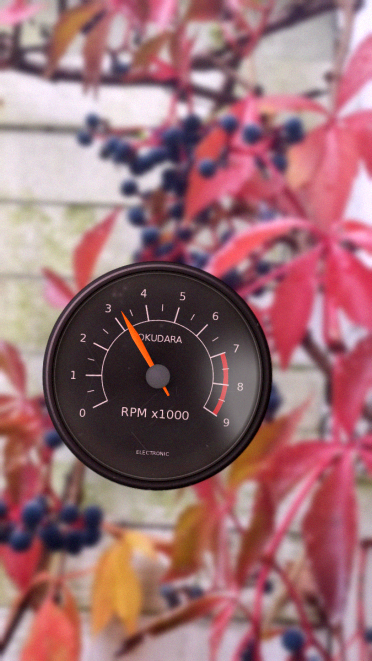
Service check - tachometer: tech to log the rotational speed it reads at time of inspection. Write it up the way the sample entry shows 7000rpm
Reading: 3250rpm
